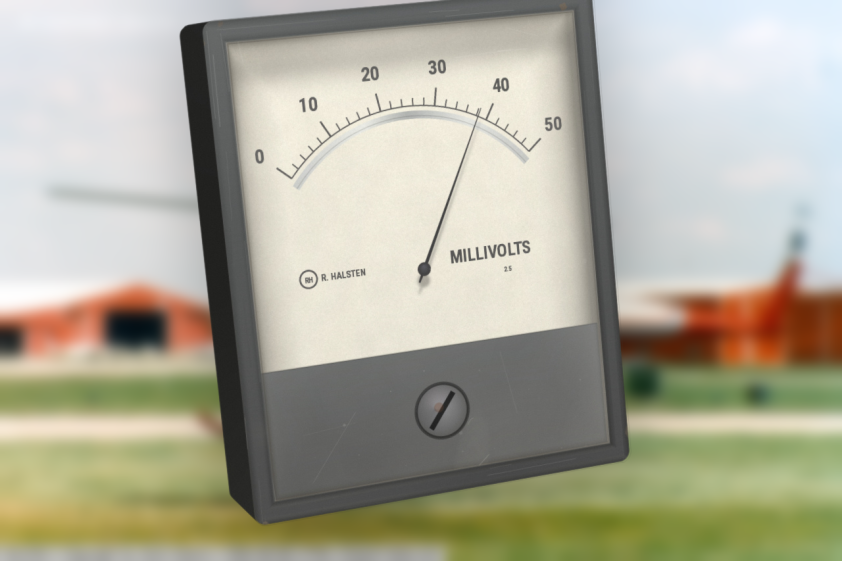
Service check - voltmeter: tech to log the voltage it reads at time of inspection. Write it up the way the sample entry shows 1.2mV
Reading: 38mV
